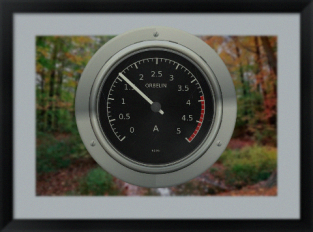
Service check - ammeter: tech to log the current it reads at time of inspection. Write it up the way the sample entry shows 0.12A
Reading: 1.6A
